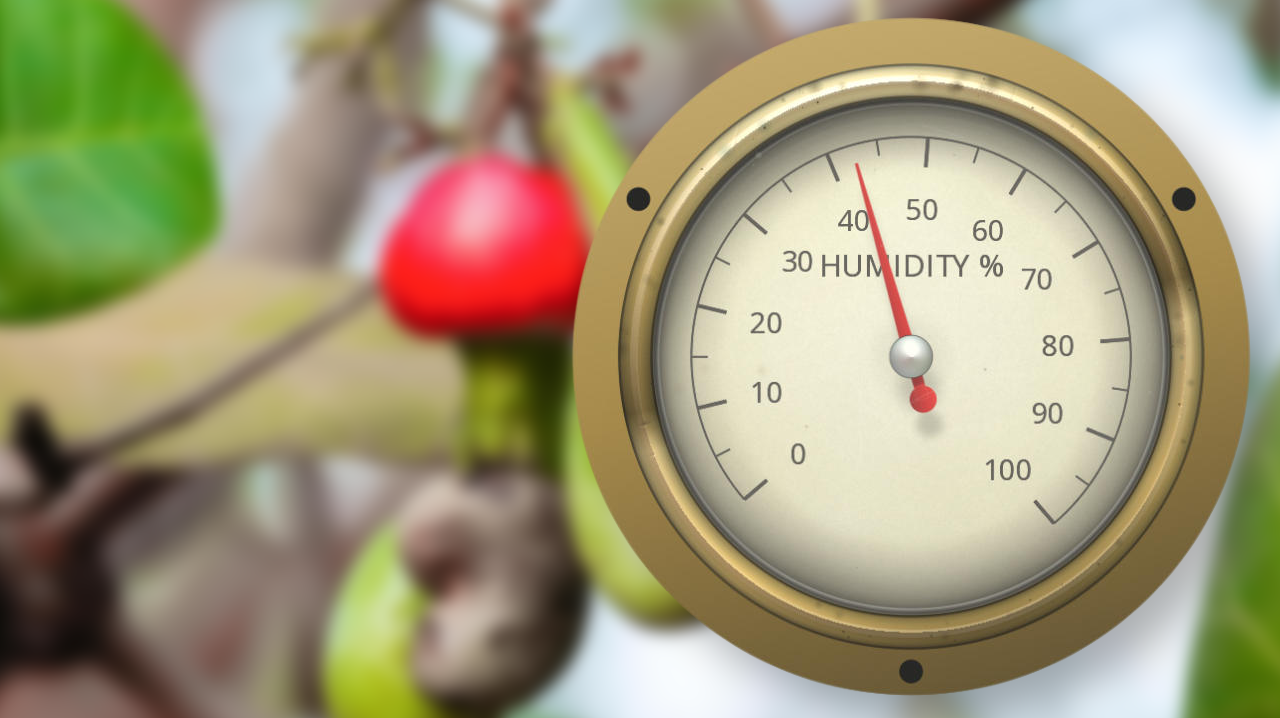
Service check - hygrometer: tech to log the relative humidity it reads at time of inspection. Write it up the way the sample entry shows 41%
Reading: 42.5%
